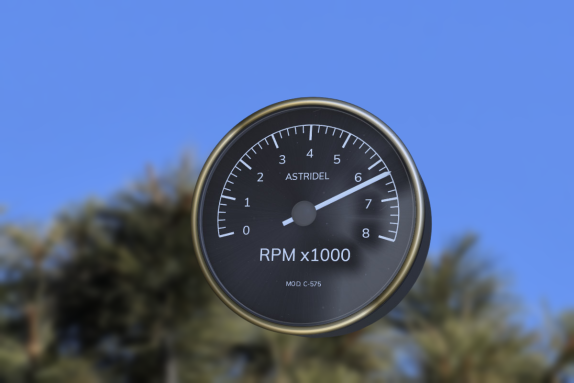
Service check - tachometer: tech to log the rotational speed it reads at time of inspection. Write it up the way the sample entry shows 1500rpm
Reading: 6400rpm
